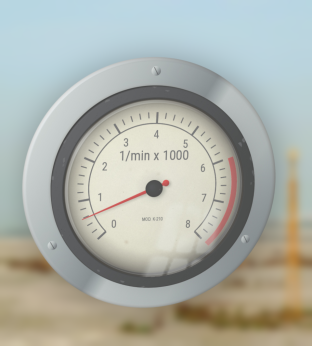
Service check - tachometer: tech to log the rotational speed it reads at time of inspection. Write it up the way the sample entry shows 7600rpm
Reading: 600rpm
